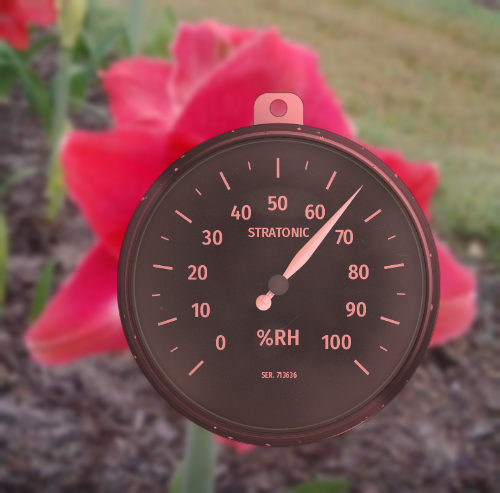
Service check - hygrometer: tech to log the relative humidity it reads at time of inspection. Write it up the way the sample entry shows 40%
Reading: 65%
